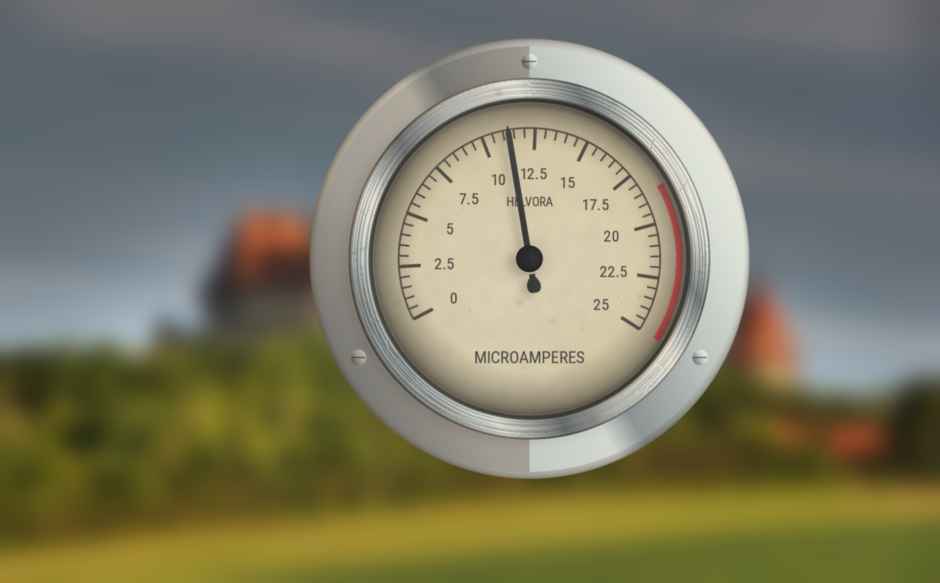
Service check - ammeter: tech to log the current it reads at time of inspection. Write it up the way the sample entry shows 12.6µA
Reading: 11.25µA
